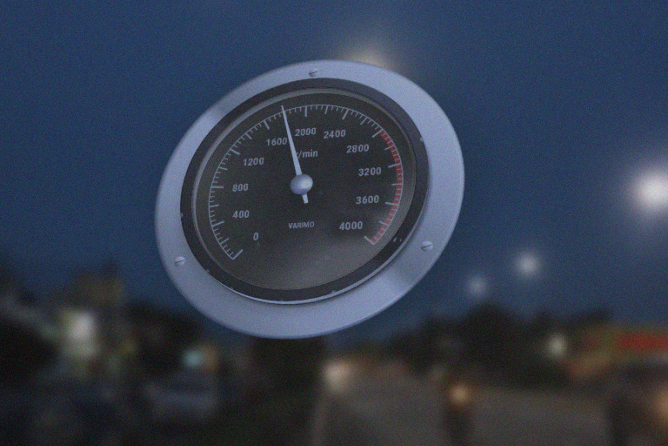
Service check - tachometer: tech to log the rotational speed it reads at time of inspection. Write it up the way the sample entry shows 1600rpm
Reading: 1800rpm
